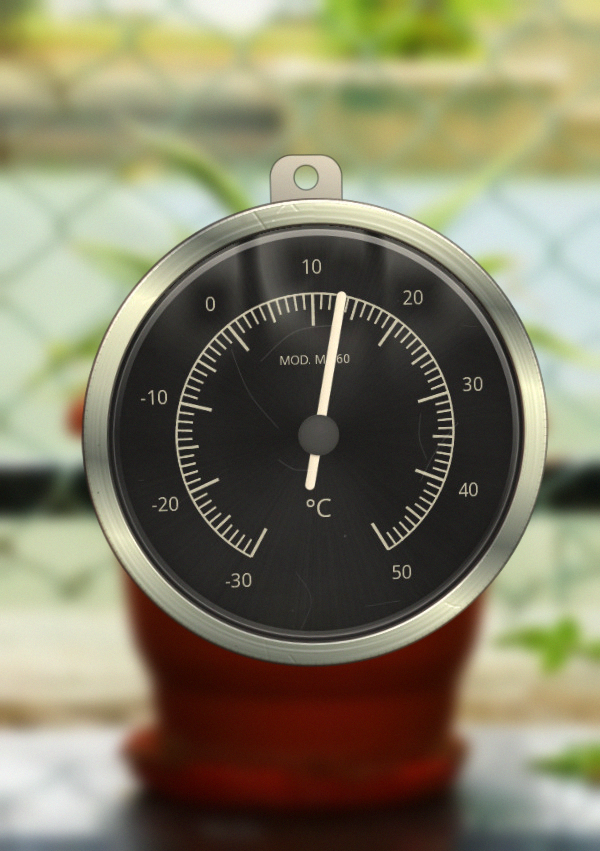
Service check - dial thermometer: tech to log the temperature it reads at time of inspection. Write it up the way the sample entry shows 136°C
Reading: 13°C
